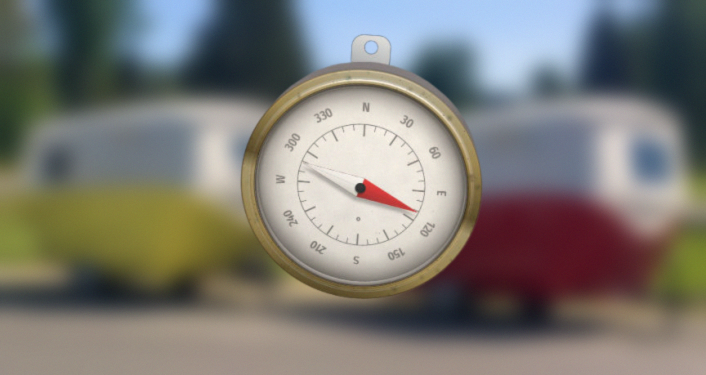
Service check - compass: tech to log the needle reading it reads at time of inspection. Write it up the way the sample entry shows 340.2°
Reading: 110°
